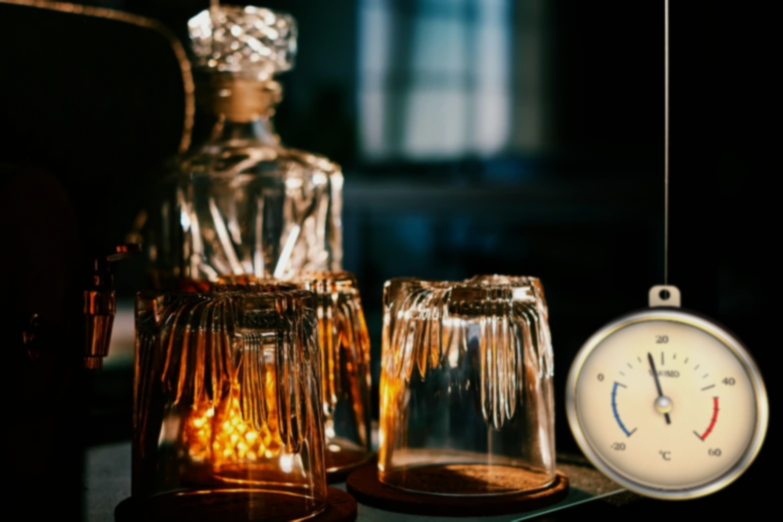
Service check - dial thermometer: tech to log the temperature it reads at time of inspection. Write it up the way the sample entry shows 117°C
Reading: 16°C
